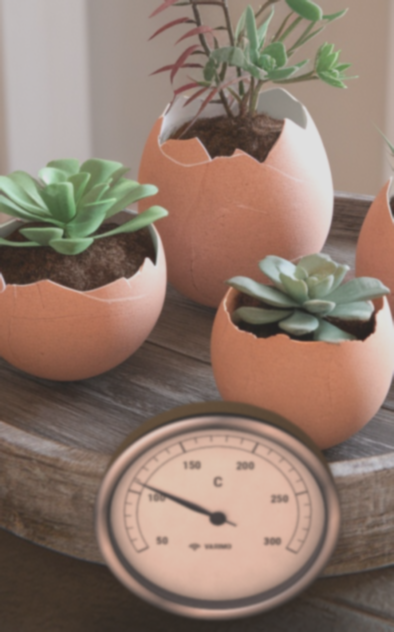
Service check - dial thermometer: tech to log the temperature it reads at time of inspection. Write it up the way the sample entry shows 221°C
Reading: 110°C
